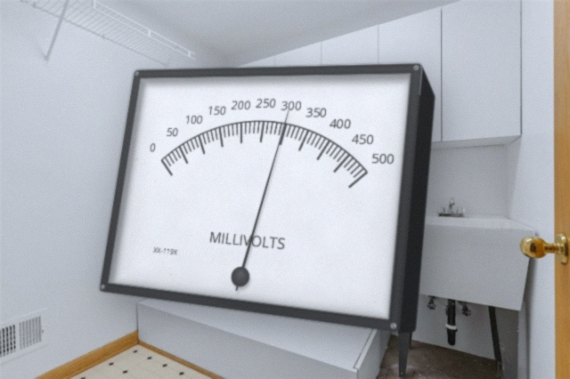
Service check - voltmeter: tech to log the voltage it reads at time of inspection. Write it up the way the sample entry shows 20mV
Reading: 300mV
